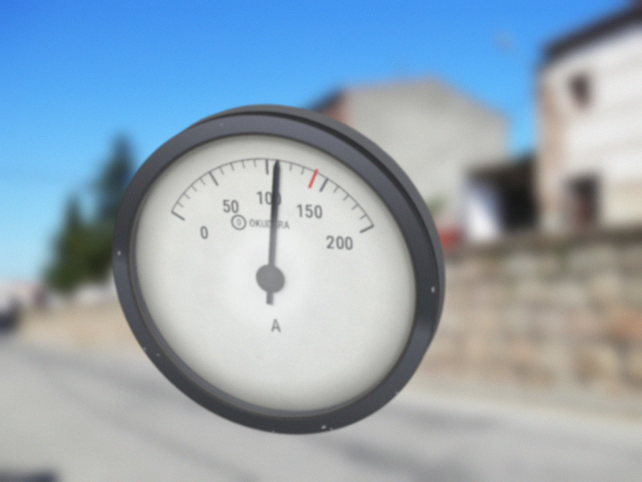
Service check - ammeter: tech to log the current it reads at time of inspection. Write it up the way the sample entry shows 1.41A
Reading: 110A
